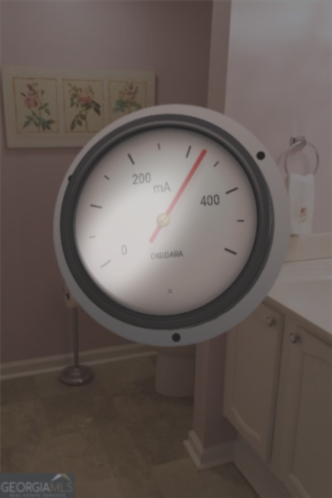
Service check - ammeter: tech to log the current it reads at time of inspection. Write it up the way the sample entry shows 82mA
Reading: 325mA
